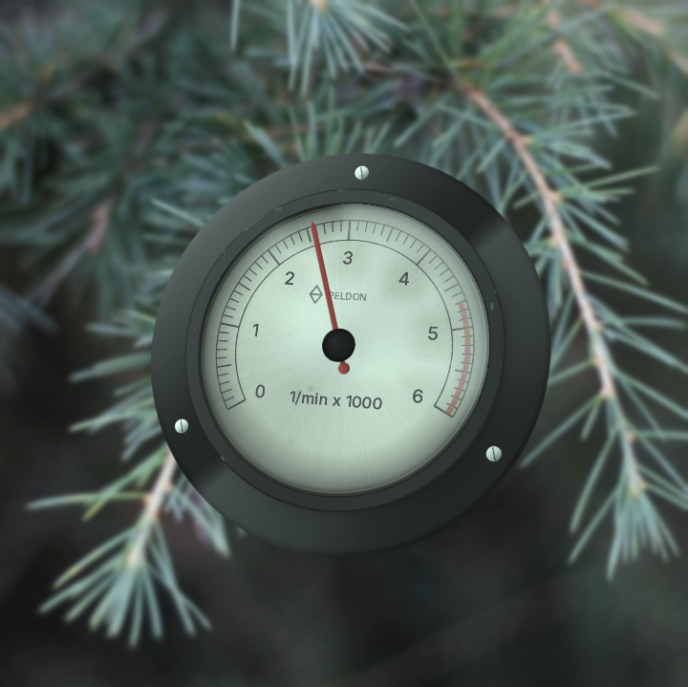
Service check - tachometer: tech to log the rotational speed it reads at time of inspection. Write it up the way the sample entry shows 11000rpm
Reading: 2600rpm
